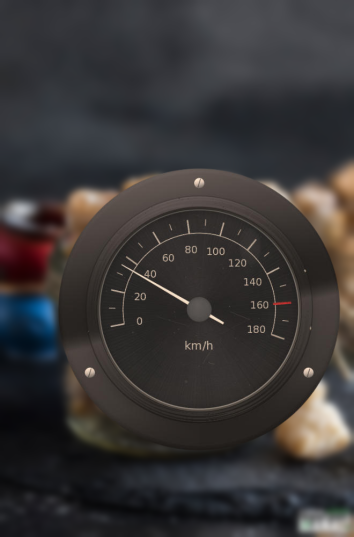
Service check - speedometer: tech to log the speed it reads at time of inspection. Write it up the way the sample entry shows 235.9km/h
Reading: 35km/h
